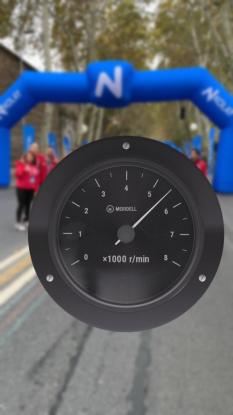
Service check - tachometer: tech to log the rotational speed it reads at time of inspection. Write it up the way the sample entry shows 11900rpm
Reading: 5500rpm
